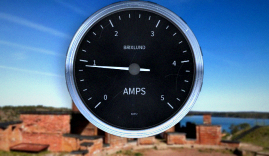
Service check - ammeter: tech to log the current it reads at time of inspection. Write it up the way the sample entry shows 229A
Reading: 0.9A
